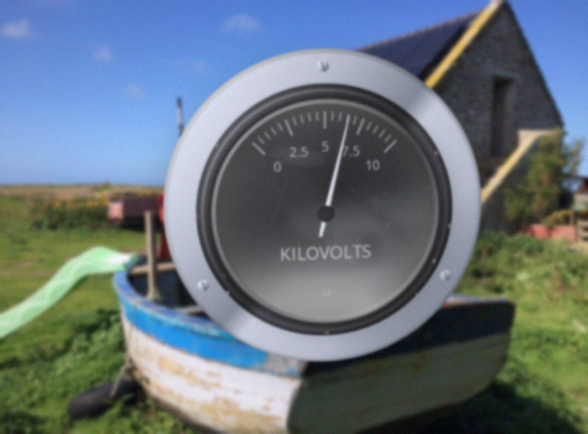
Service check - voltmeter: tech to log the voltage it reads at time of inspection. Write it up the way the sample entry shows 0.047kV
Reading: 6.5kV
